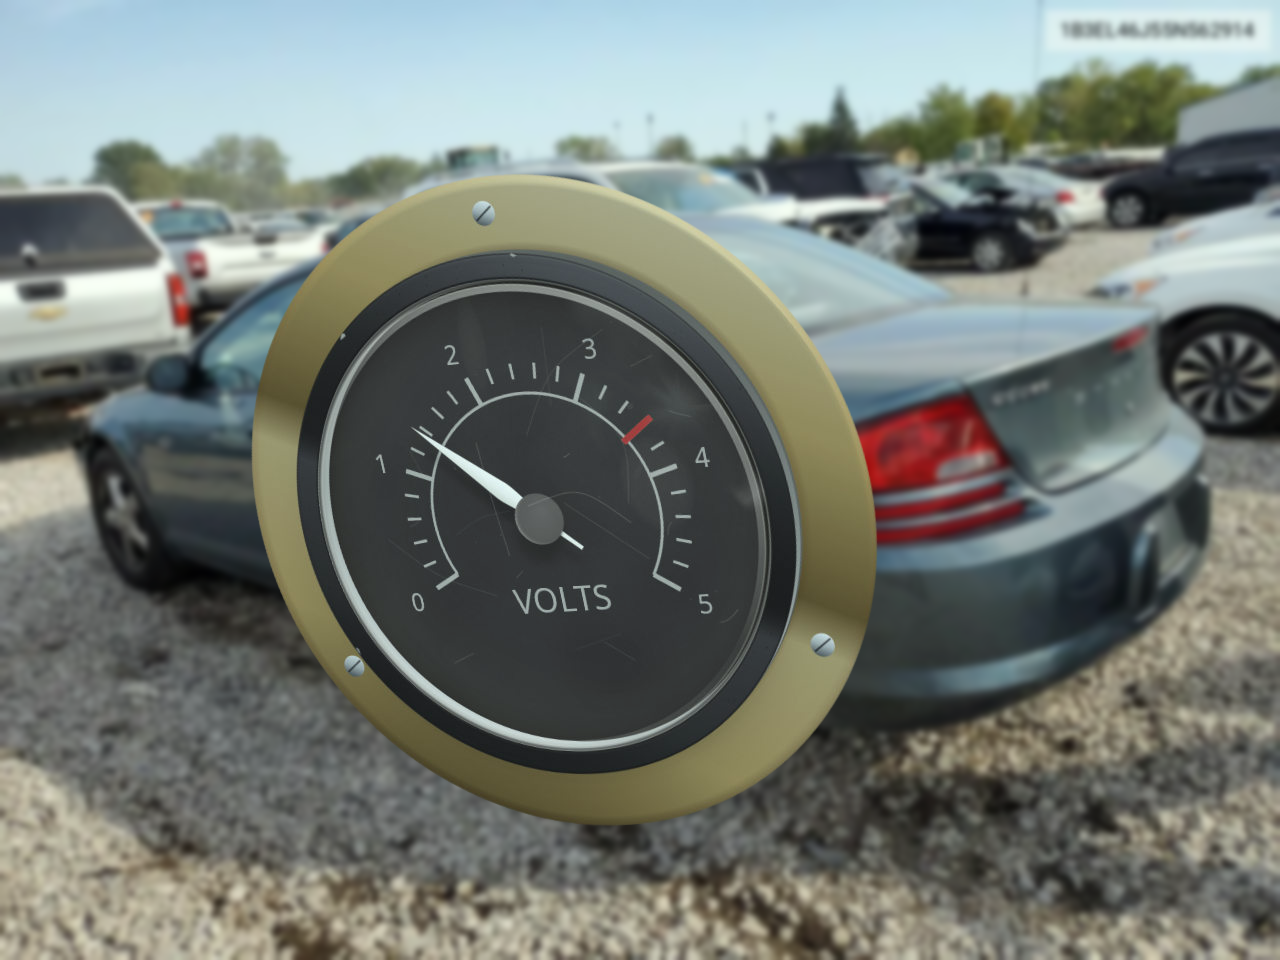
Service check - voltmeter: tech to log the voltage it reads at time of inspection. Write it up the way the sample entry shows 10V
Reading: 1.4V
